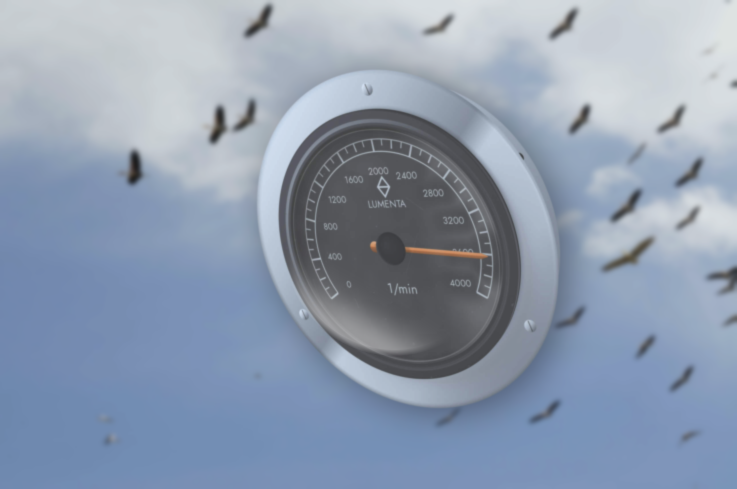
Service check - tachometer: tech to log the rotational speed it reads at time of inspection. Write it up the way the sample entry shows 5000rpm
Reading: 3600rpm
